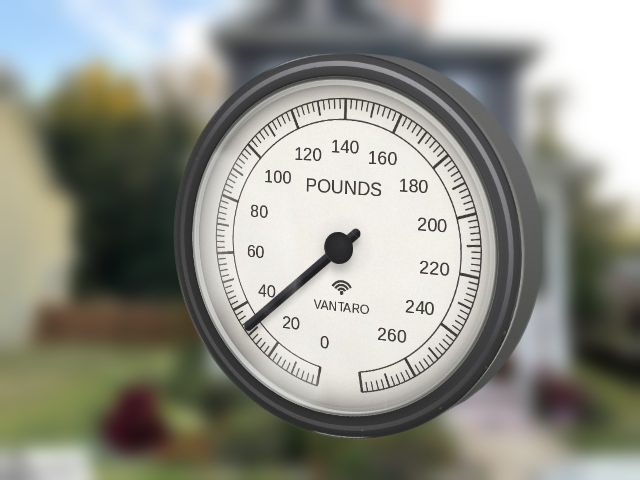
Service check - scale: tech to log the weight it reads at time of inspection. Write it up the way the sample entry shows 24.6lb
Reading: 32lb
